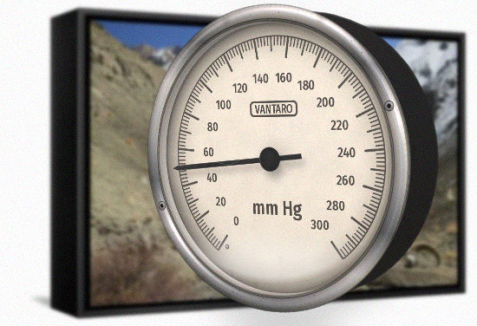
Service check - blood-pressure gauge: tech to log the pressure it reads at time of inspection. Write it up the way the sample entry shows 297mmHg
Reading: 50mmHg
